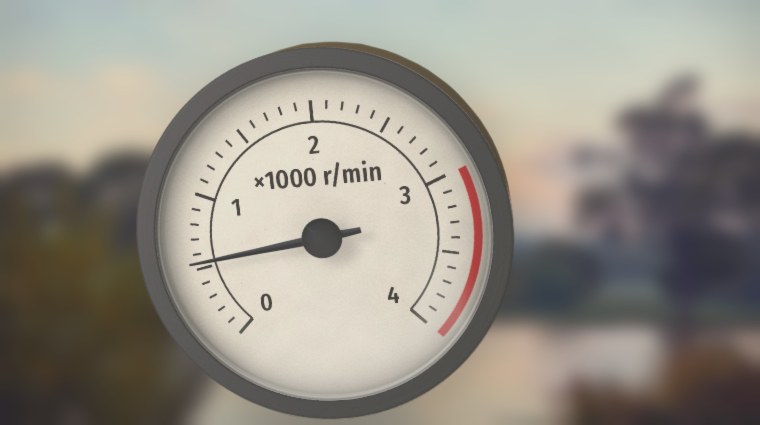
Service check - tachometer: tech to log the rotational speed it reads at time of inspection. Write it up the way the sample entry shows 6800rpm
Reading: 550rpm
